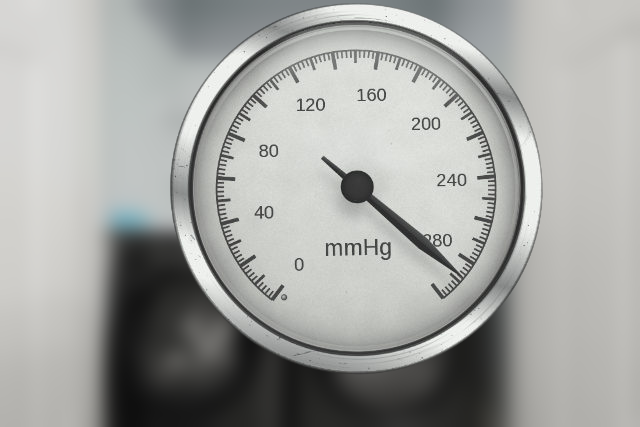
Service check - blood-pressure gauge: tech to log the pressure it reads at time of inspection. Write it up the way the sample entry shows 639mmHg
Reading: 288mmHg
